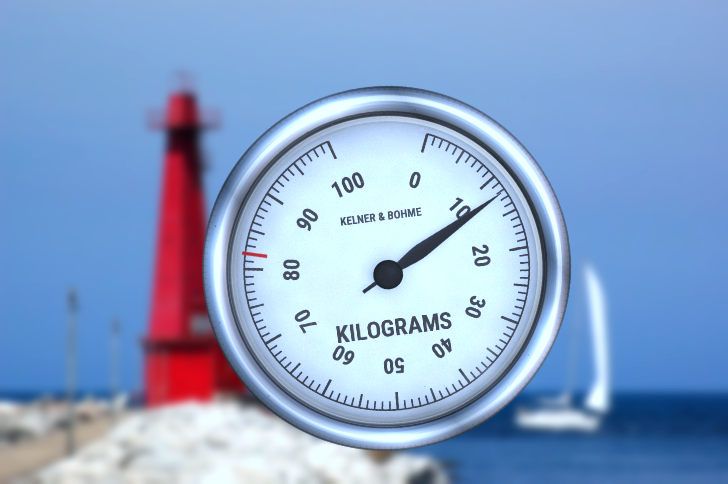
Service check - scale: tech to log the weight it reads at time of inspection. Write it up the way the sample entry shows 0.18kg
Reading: 12kg
